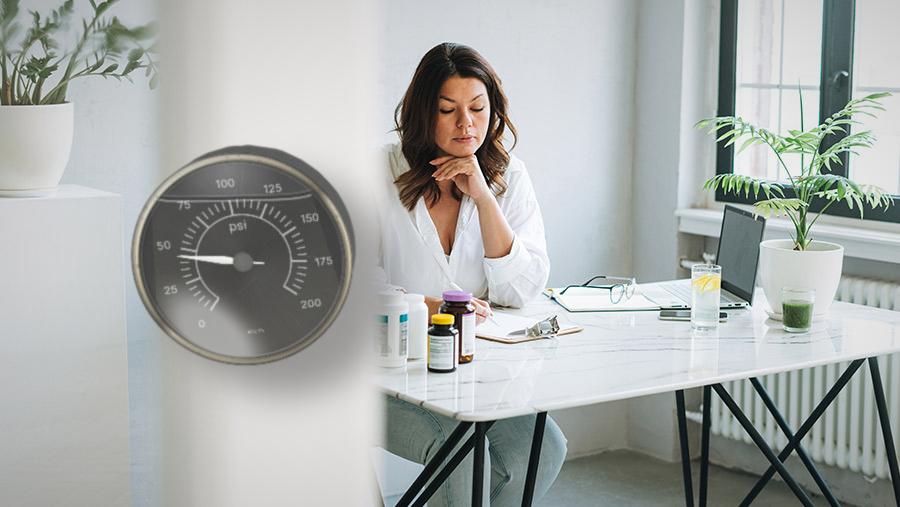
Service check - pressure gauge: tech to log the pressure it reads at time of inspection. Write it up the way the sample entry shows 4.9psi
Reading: 45psi
